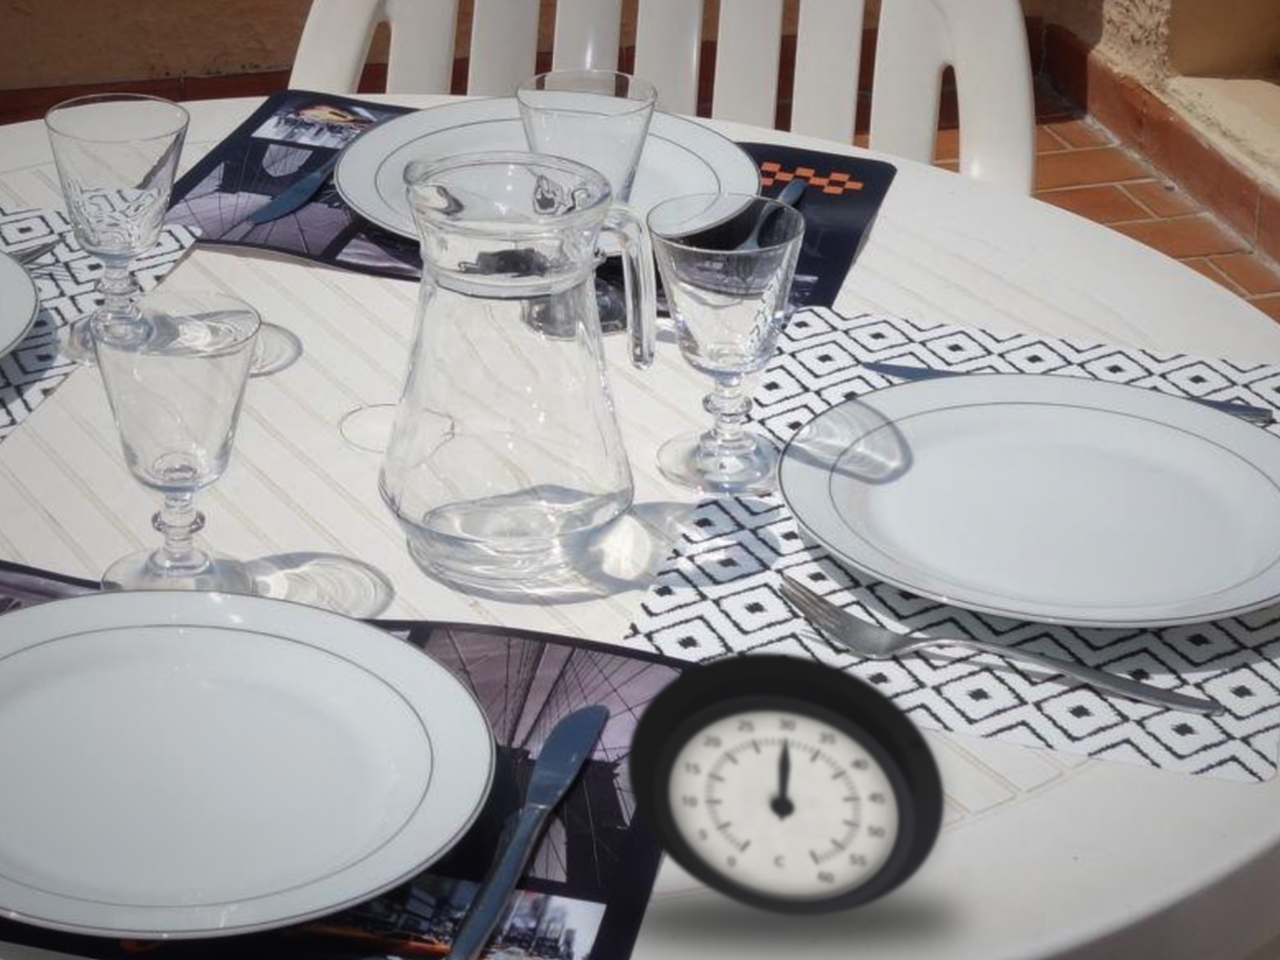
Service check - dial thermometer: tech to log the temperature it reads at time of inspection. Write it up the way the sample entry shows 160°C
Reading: 30°C
